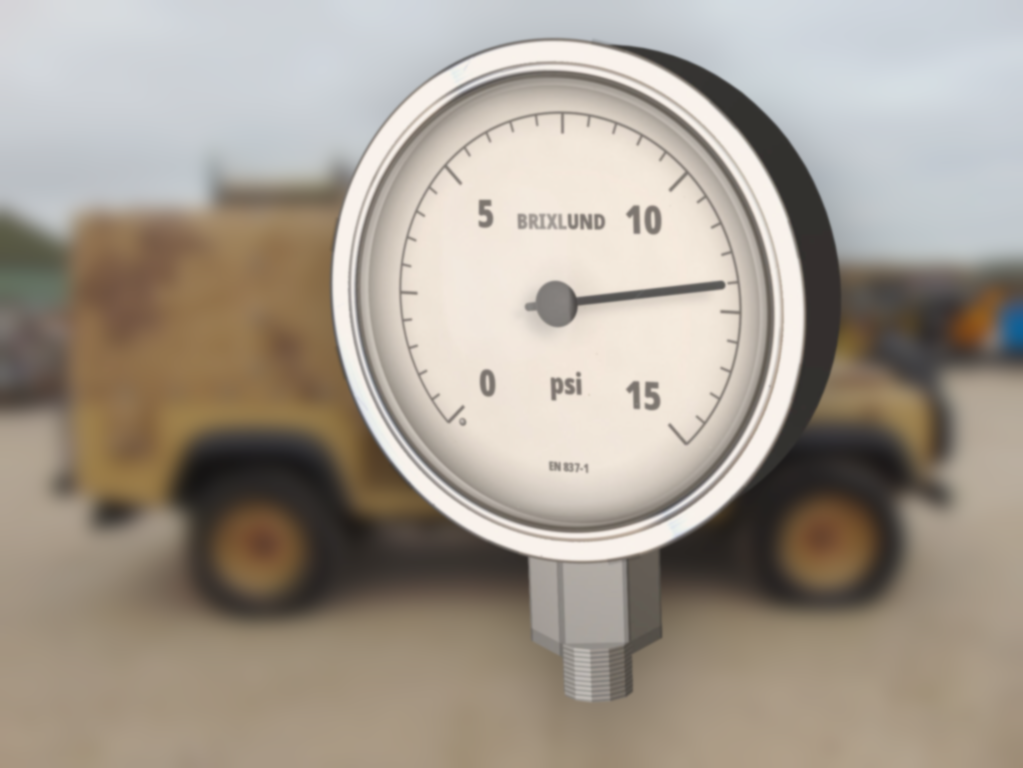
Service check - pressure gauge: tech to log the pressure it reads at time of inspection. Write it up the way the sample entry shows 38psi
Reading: 12psi
